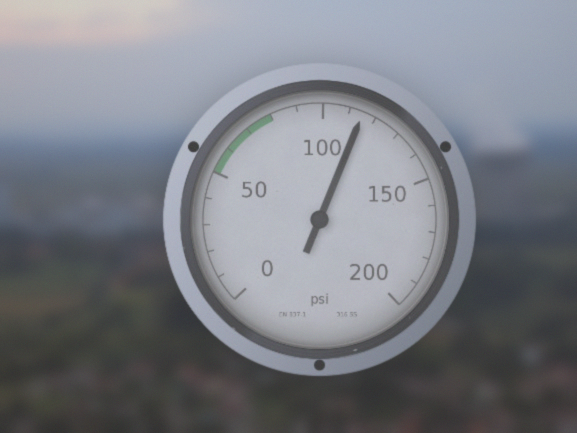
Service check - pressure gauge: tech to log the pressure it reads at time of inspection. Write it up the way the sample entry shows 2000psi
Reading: 115psi
